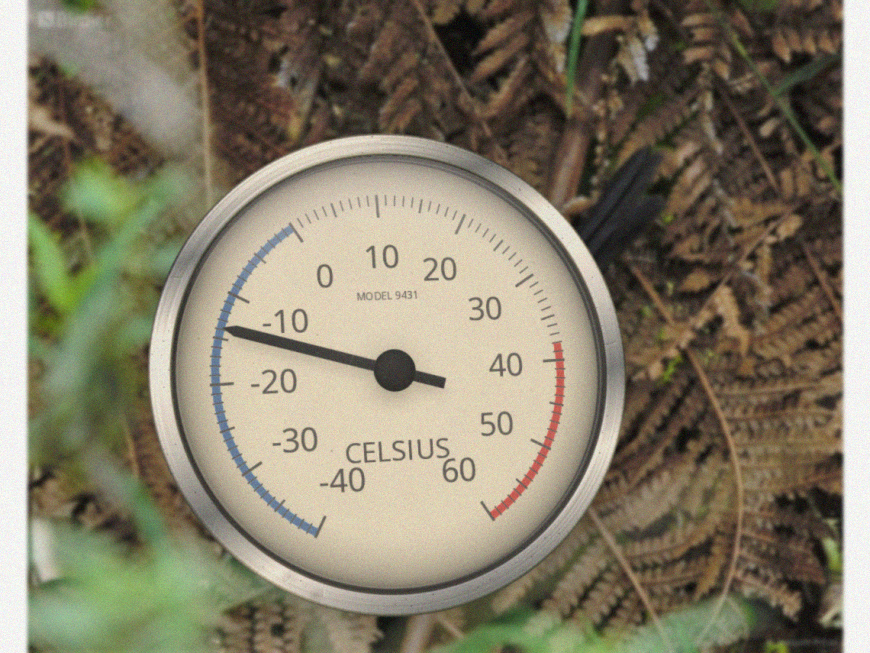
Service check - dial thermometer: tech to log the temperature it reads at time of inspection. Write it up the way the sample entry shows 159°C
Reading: -14°C
